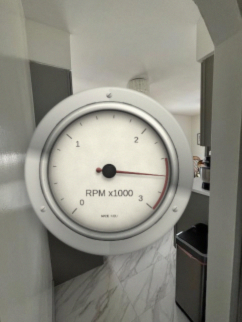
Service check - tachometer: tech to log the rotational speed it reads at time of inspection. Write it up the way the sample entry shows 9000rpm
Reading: 2600rpm
